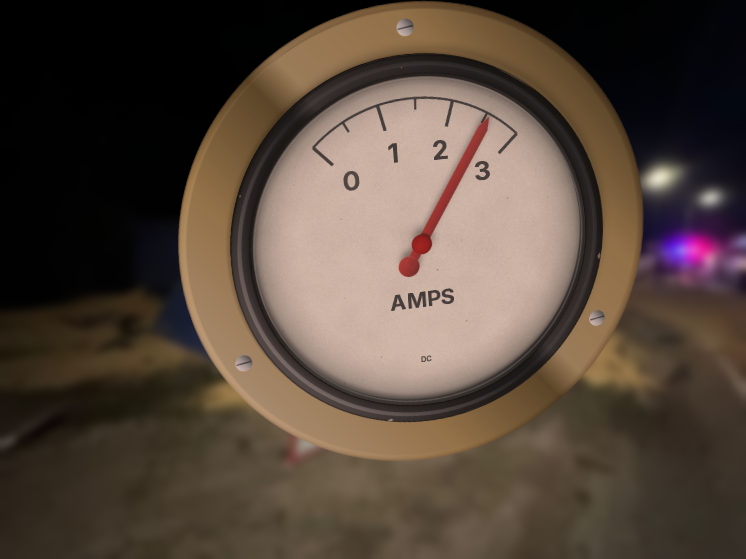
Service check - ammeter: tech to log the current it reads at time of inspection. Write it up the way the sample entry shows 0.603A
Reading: 2.5A
